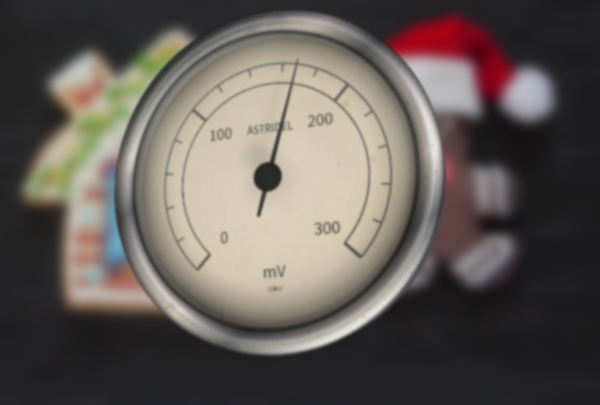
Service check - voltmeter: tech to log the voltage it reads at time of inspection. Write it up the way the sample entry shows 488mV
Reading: 170mV
